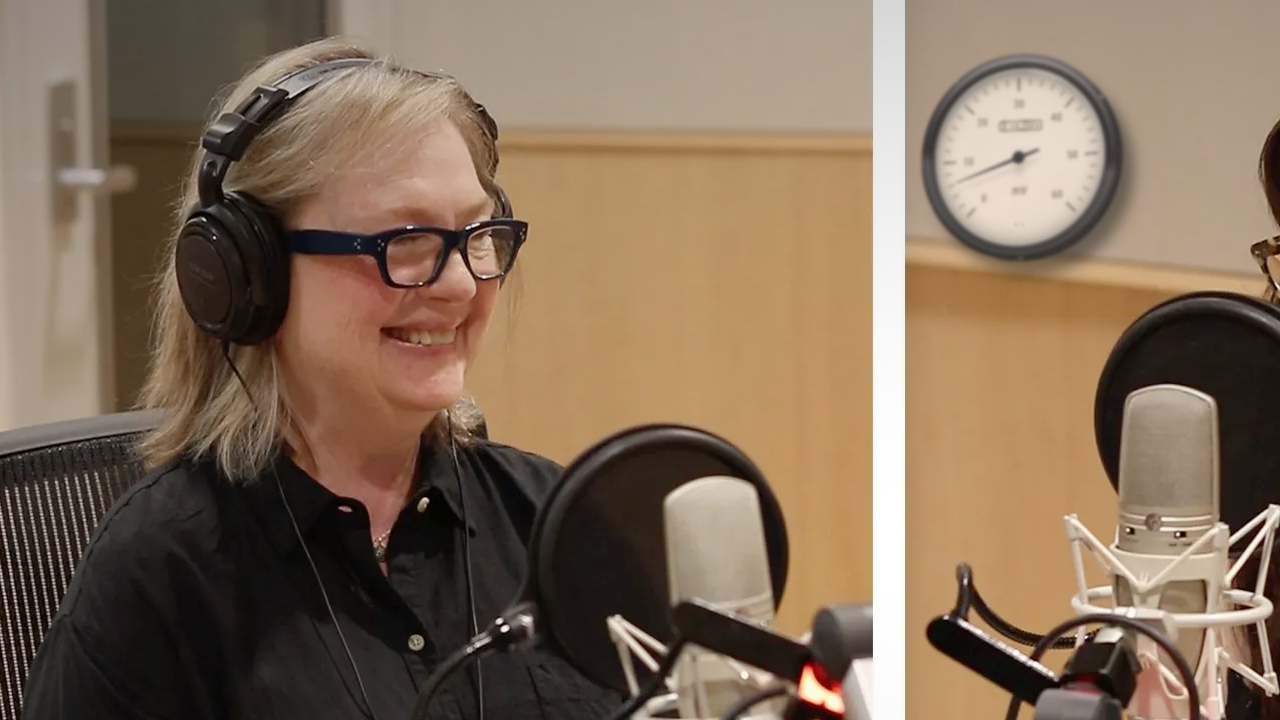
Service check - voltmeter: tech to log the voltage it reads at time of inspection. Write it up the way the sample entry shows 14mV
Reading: 6mV
